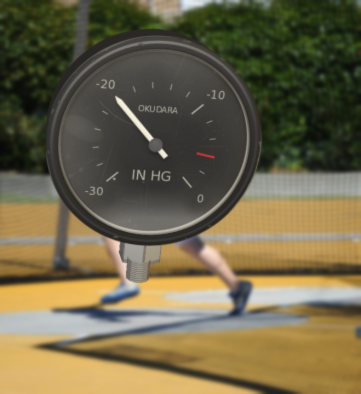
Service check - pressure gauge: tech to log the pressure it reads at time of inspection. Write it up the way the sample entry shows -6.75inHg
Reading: -20inHg
